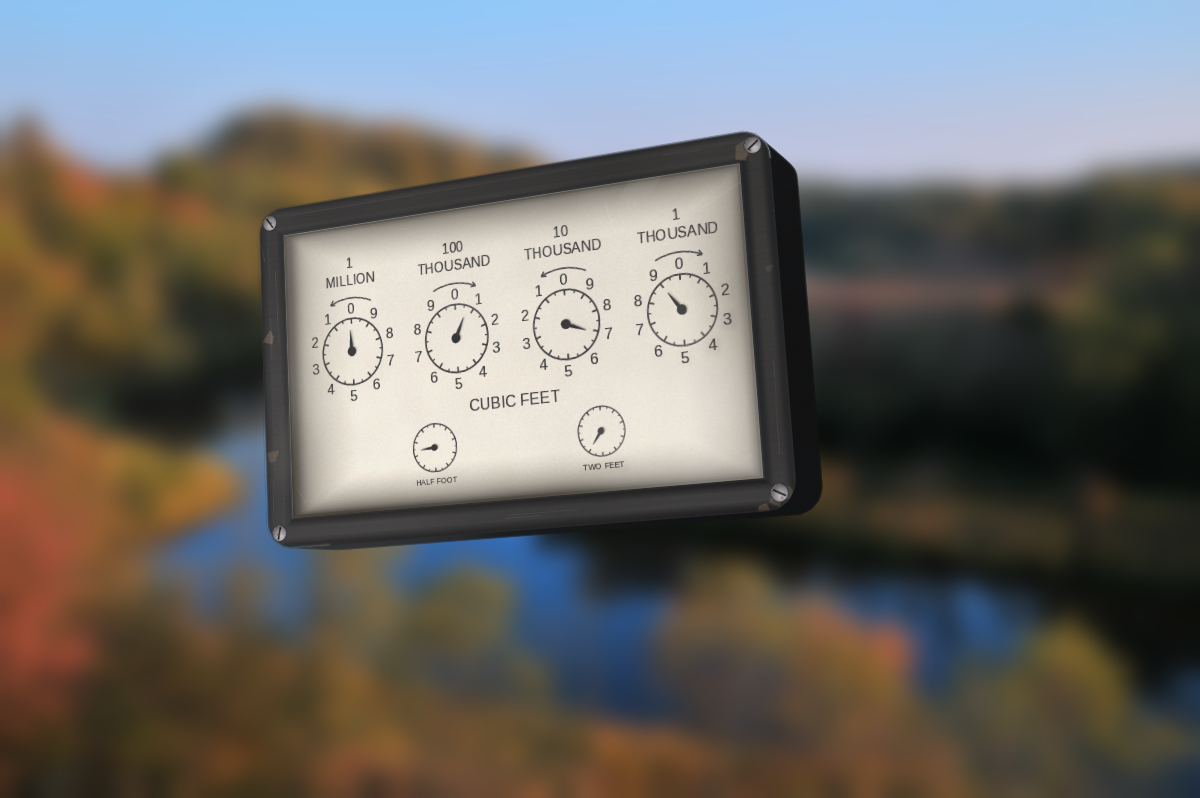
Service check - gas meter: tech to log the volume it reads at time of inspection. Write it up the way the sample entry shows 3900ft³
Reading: 6900ft³
